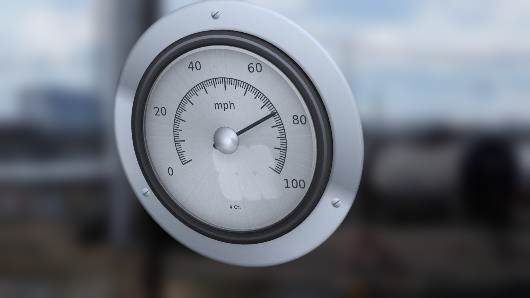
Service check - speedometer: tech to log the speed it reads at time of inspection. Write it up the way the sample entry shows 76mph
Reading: 75mph
